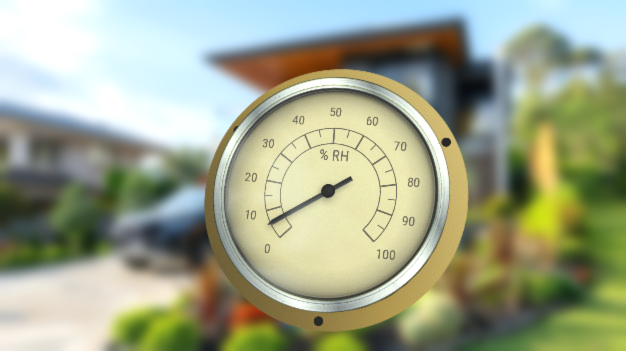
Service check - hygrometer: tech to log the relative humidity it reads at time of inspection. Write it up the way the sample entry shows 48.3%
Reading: 5%
